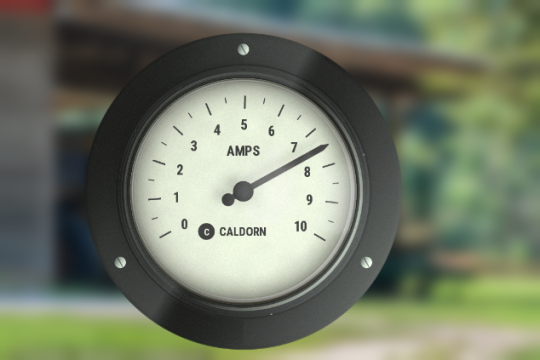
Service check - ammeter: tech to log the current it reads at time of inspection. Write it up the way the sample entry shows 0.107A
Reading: 7.5A
